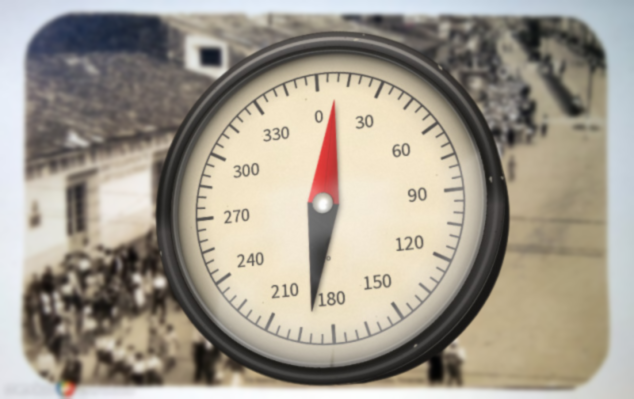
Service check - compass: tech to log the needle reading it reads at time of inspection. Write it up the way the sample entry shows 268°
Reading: 10°
